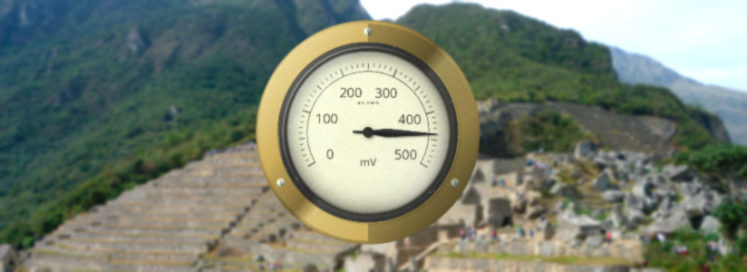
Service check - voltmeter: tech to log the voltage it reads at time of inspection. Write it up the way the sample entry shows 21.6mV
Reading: 440mV
